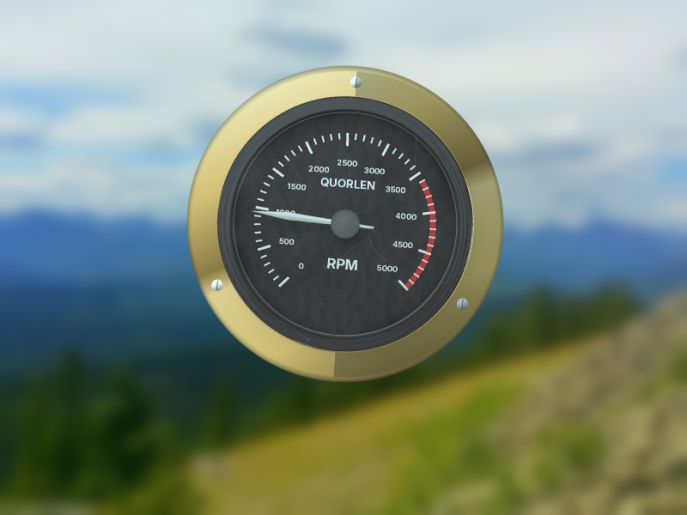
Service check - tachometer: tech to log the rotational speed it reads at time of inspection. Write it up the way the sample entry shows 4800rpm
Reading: 950rpm
